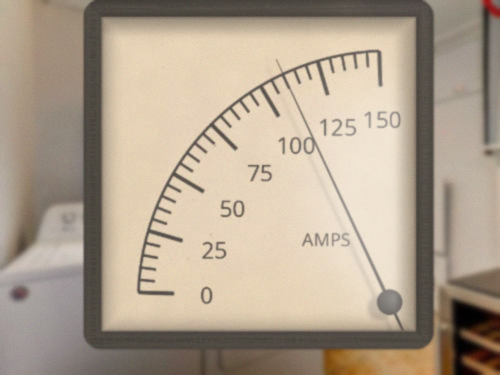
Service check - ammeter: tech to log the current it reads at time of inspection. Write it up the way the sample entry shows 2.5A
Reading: 110A
